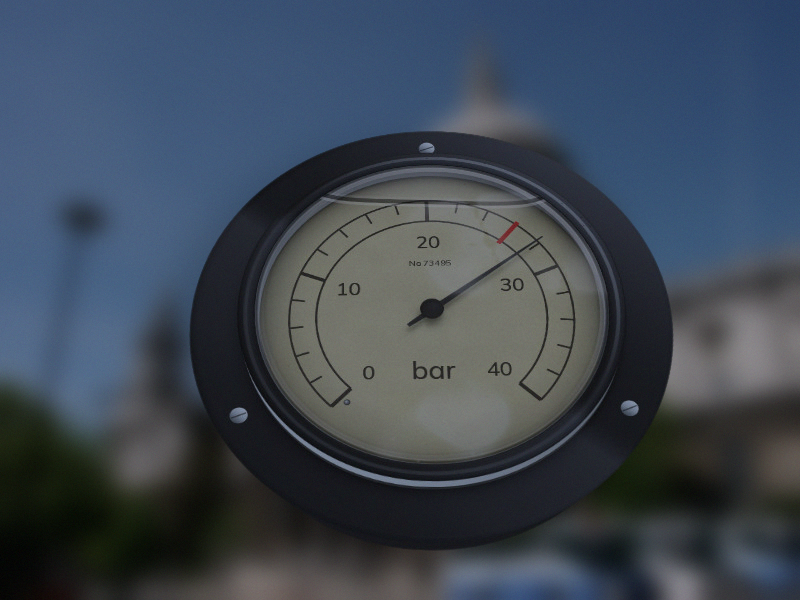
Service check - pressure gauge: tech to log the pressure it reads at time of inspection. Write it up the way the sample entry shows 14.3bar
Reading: 28bar
